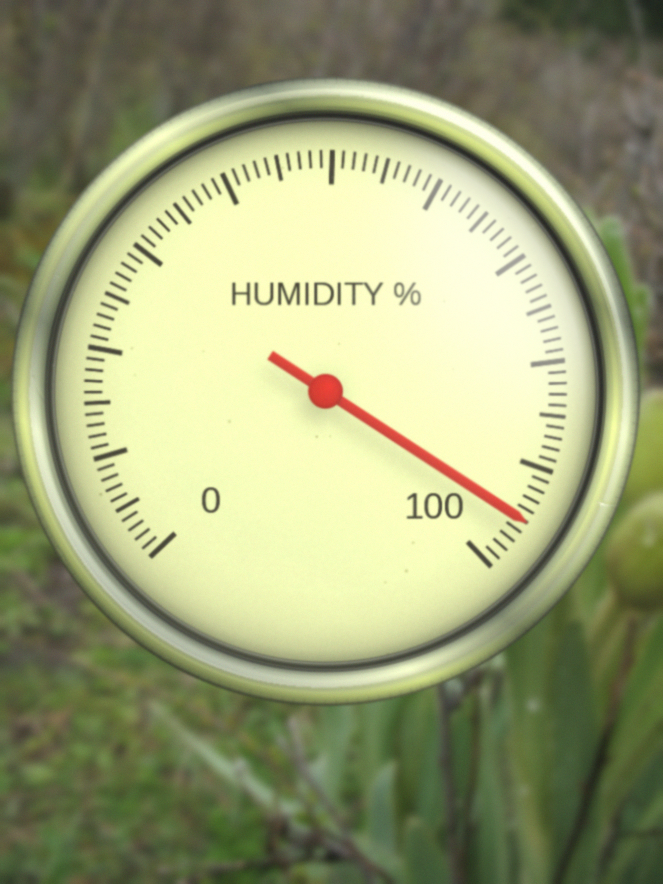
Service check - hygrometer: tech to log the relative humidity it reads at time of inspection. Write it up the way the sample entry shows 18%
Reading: 95%
